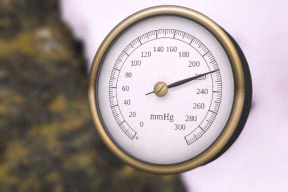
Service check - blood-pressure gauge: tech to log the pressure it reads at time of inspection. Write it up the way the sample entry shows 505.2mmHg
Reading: 220mmHg
